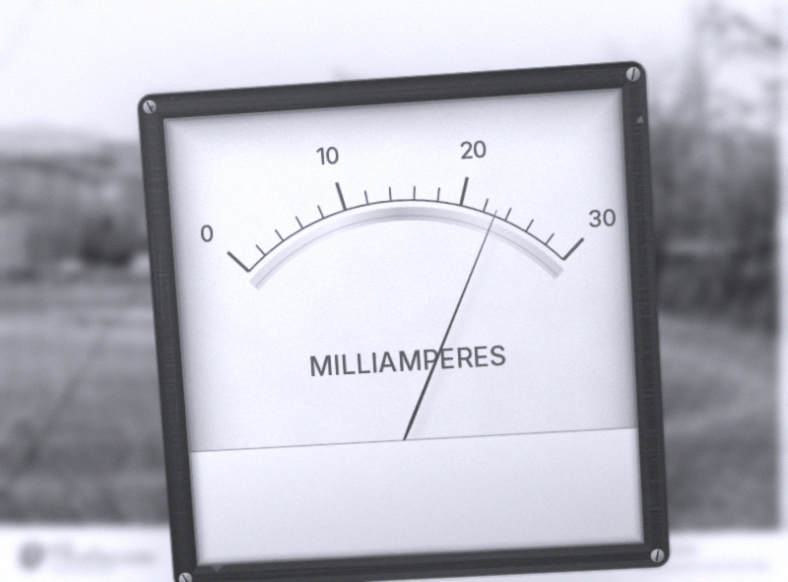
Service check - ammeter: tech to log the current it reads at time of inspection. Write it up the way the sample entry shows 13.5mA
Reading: 23mA
